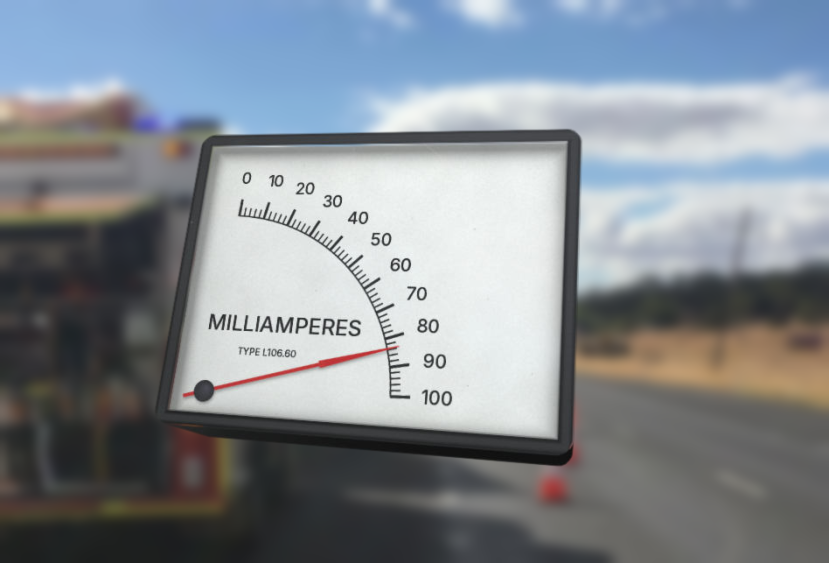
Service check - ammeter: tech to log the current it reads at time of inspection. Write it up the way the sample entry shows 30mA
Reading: 84mA
